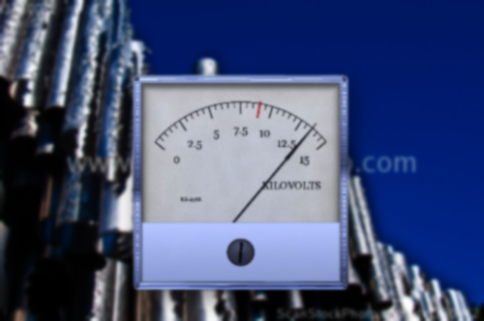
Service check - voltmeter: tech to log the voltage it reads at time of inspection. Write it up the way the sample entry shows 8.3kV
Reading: 13.5kV
